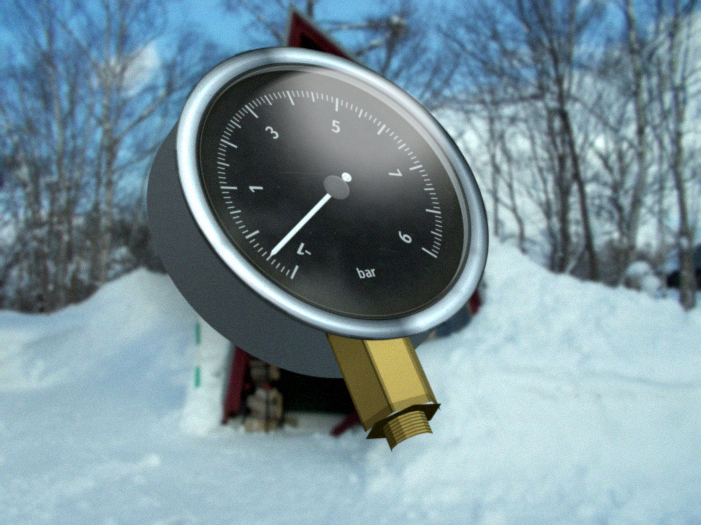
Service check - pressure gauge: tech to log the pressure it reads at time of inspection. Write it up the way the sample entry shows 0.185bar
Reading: -0.5bar
